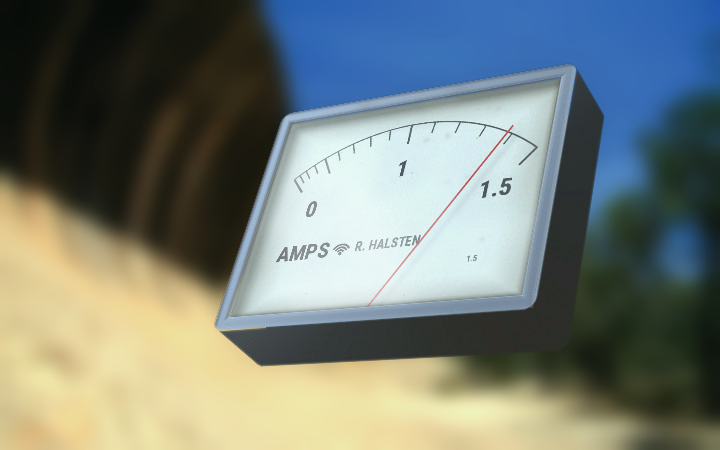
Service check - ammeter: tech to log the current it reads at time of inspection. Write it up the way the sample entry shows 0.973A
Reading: 1.4A
